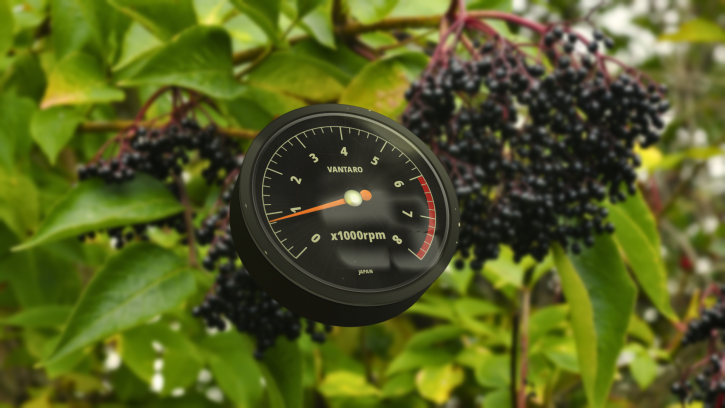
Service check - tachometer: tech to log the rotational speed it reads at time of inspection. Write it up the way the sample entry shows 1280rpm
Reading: 800rpm
